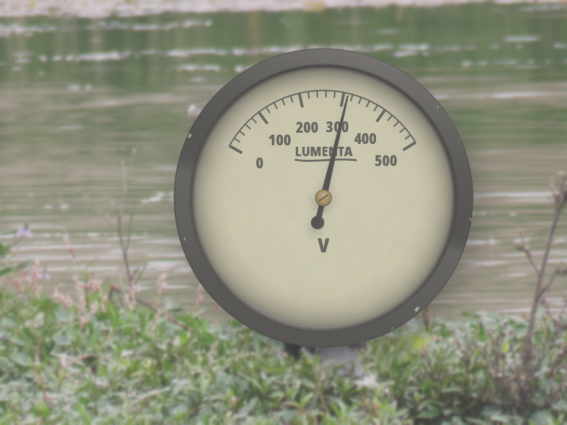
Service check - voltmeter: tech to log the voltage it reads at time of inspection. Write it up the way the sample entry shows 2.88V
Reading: 310V
